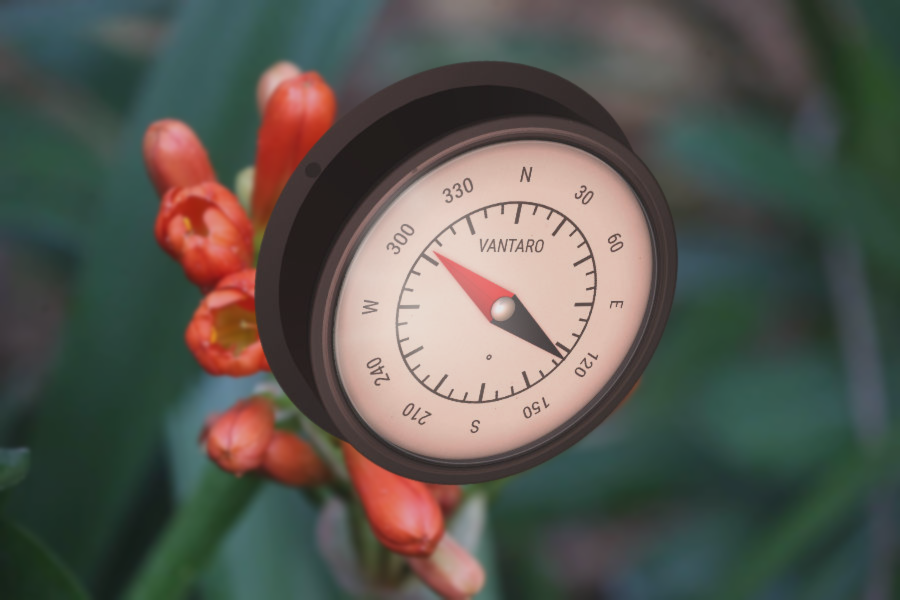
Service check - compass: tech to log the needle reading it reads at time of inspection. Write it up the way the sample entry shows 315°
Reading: 305°
